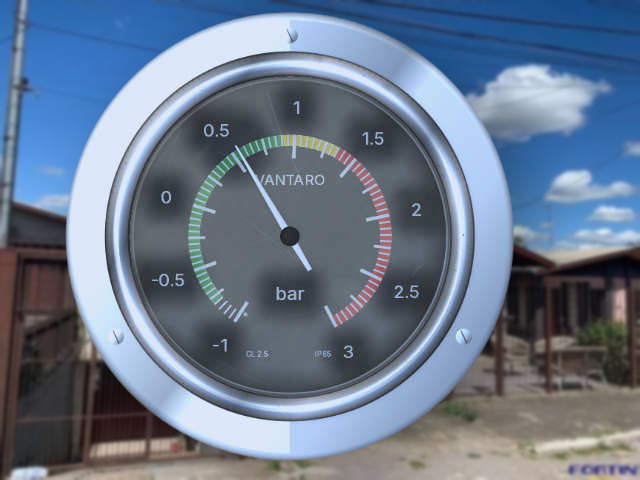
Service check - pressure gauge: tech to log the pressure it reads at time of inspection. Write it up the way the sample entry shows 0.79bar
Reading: 0.55bar
